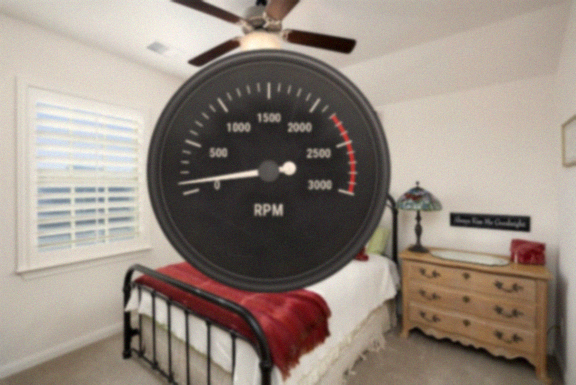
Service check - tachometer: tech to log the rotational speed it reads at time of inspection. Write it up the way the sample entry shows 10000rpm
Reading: 100rpm
